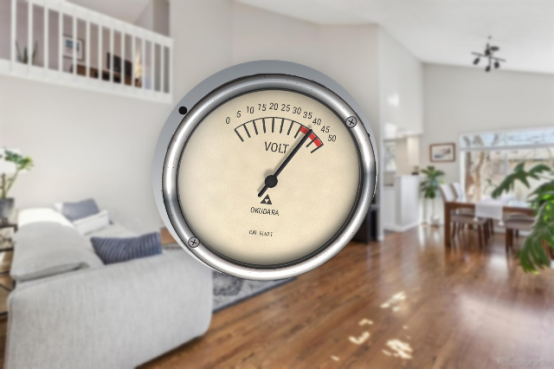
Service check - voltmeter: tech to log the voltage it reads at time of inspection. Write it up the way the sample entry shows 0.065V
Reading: 40V
